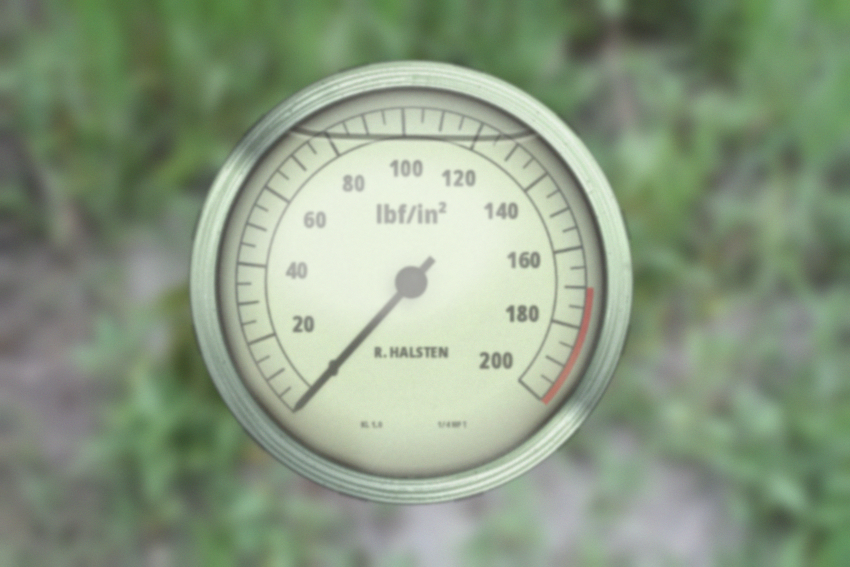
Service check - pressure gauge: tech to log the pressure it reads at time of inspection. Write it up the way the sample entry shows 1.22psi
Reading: 0psi
